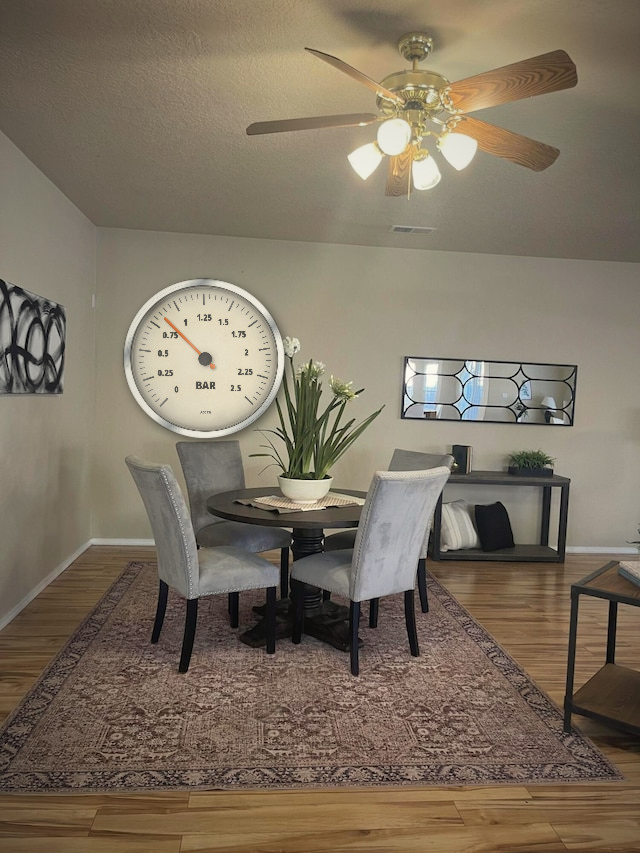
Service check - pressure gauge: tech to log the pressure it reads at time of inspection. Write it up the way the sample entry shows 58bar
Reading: 0.85bar
